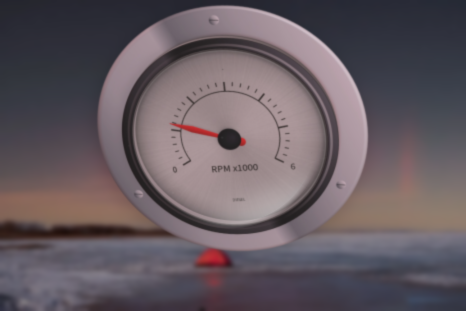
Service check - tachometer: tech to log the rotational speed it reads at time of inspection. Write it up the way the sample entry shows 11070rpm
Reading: 1200rpm
